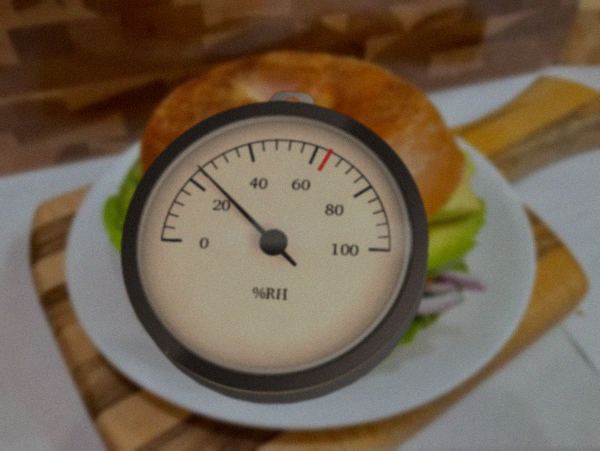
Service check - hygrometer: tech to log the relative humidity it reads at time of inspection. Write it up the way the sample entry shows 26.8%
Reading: 24%
